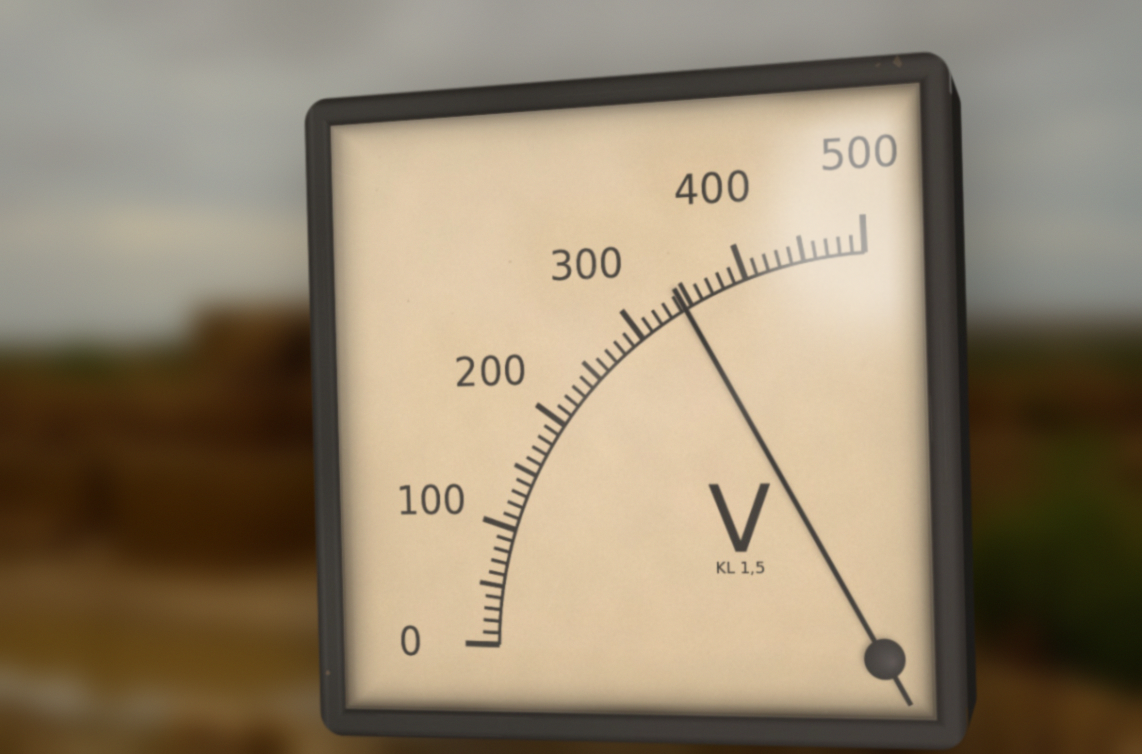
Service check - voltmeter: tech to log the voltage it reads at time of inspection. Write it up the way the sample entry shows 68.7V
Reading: 345V
